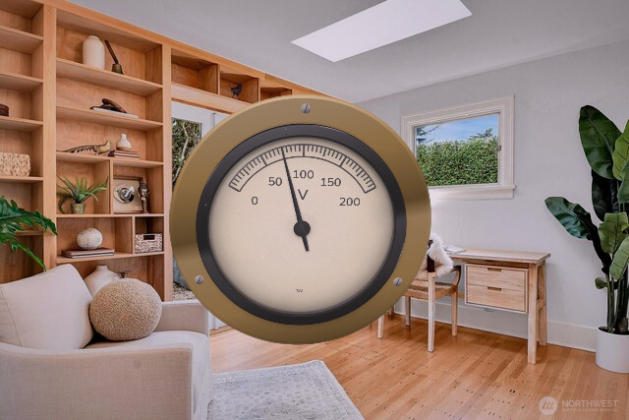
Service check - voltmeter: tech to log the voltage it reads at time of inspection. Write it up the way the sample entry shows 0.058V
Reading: 75V
